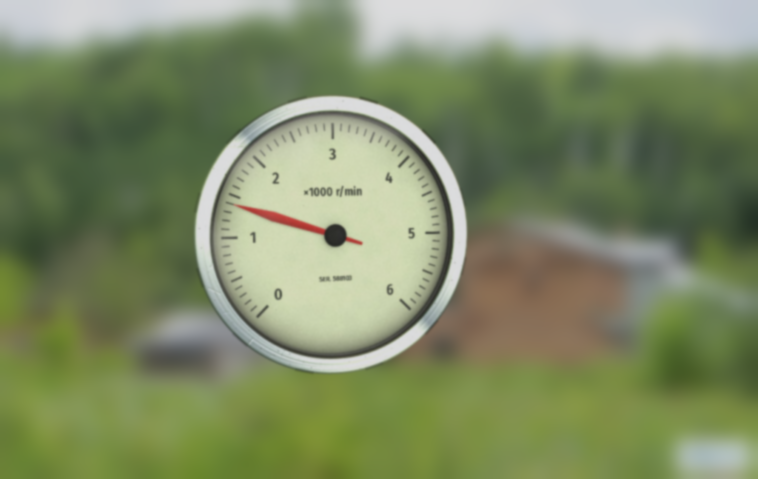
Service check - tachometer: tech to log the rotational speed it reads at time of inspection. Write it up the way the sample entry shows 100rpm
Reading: 1400rpm
